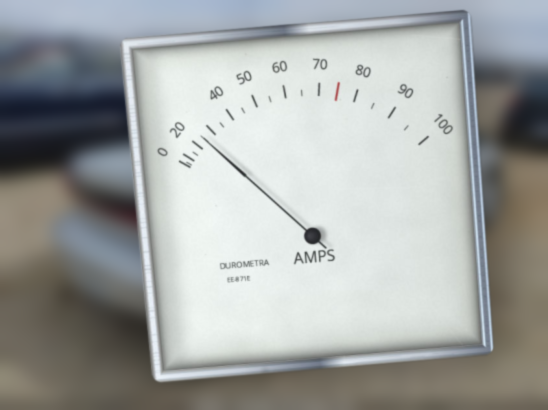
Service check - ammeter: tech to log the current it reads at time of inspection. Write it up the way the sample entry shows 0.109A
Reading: 25A
